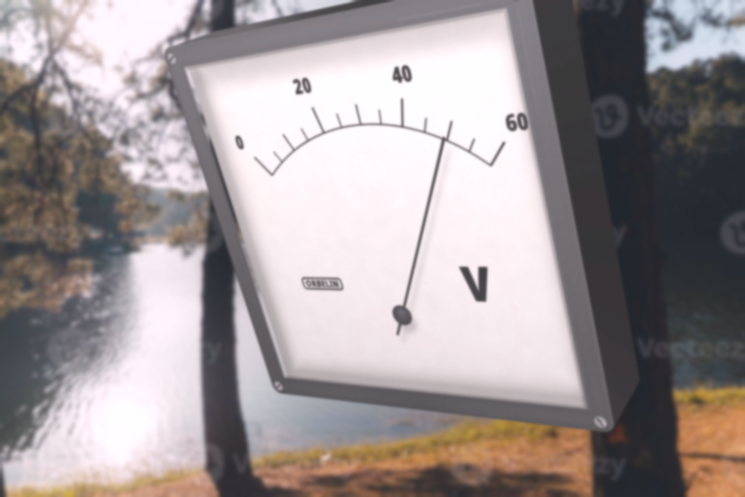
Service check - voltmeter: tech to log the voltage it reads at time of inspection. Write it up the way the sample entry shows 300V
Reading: 50V
